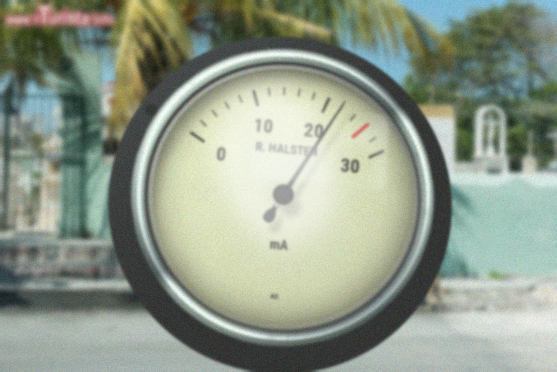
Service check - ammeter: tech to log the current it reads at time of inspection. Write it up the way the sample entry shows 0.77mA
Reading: 22mA
